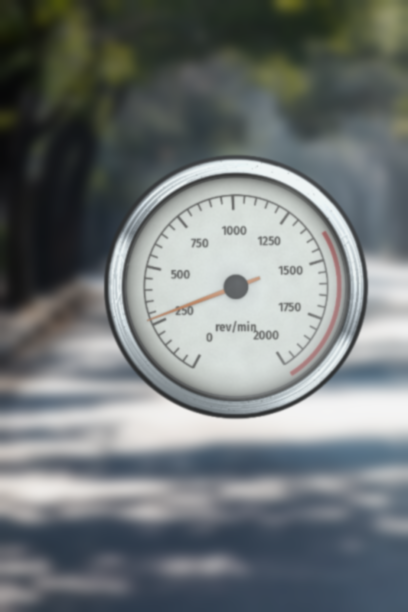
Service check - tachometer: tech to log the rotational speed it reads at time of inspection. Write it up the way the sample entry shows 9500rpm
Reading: 275rpm
